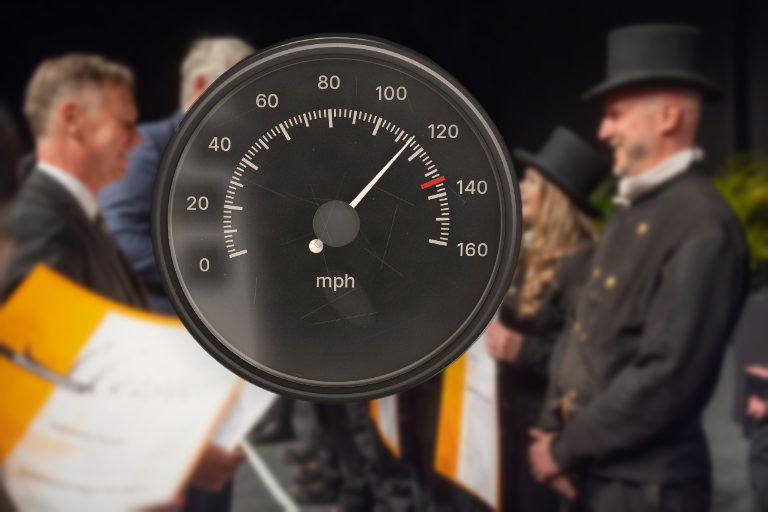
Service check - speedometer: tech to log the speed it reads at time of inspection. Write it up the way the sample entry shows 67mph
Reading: 114mph
